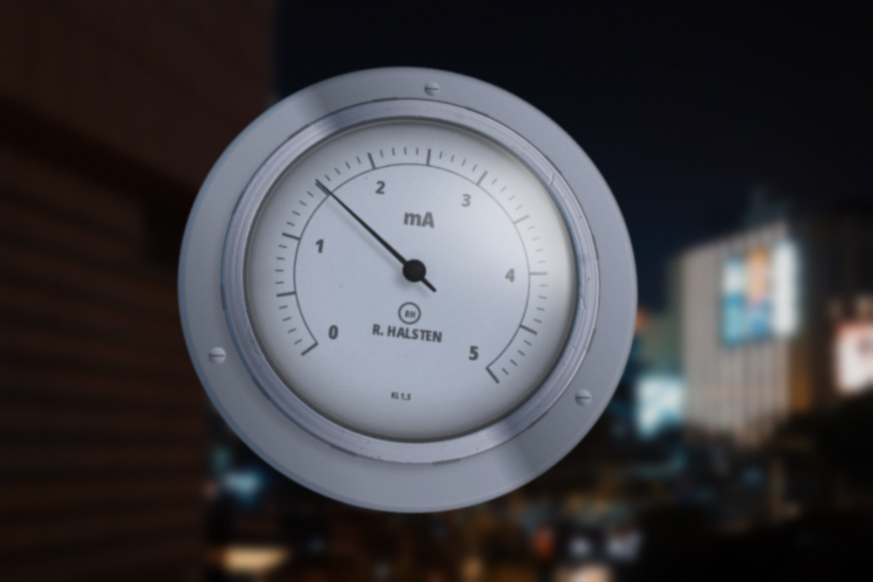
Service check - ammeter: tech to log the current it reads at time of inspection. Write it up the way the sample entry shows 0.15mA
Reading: 1.5mA
